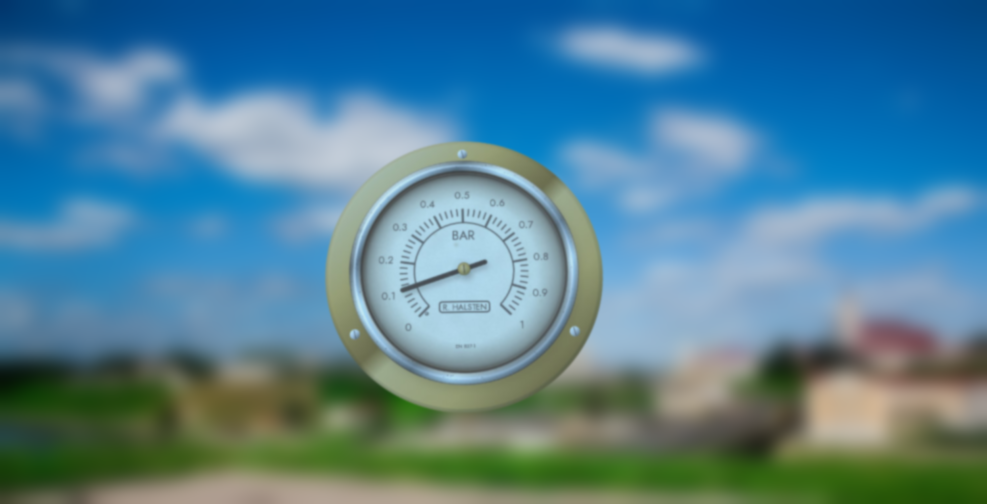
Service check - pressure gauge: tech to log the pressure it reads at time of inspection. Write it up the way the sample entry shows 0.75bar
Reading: 0.1bar
